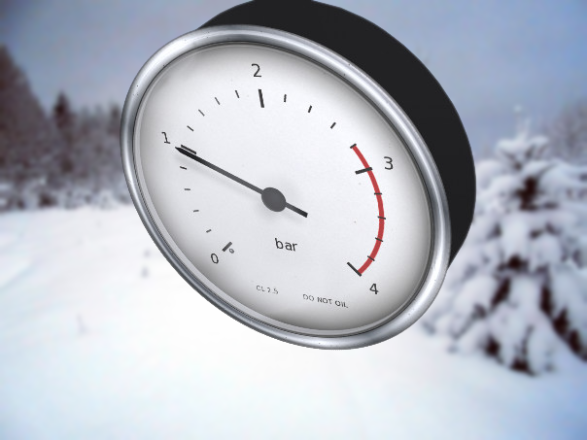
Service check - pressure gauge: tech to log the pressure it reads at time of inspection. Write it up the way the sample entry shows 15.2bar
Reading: 1bar
